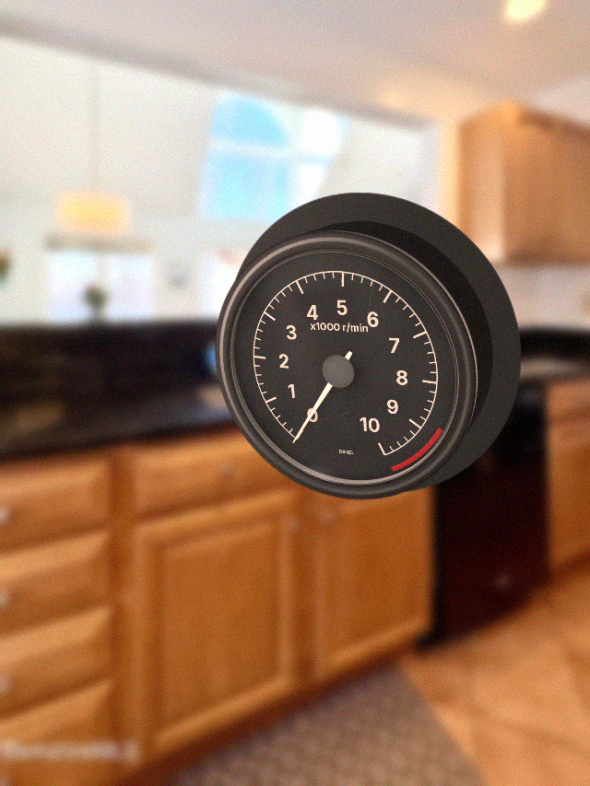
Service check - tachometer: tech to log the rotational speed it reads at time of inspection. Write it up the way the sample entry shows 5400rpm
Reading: 0rpm
